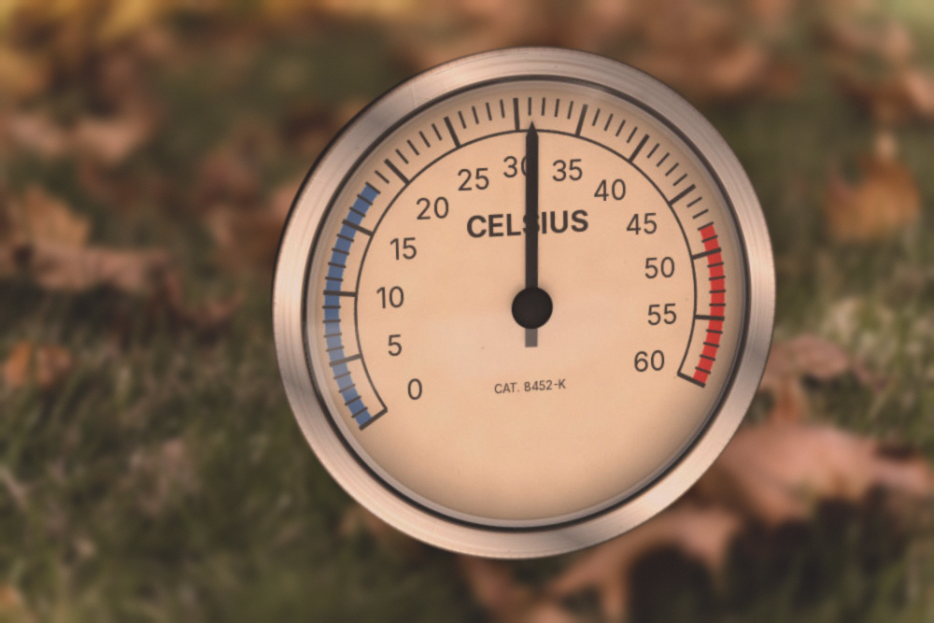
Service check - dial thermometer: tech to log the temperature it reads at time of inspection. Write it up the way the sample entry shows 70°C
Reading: 31°C
